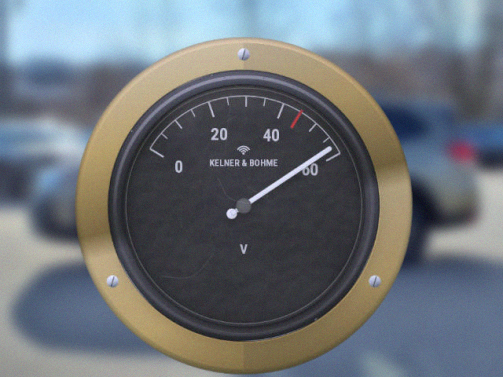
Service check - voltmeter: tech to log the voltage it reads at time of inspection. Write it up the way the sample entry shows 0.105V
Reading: 57.5V
